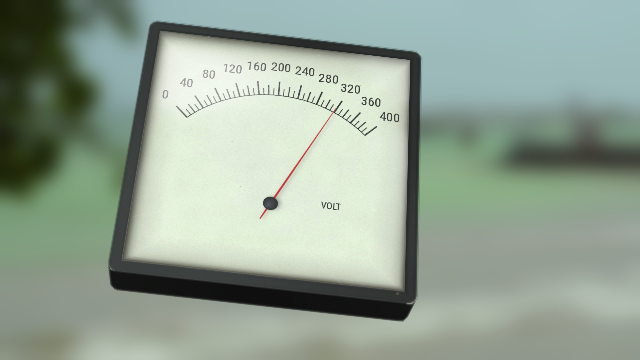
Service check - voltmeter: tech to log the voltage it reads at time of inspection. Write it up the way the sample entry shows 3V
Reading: 320V
